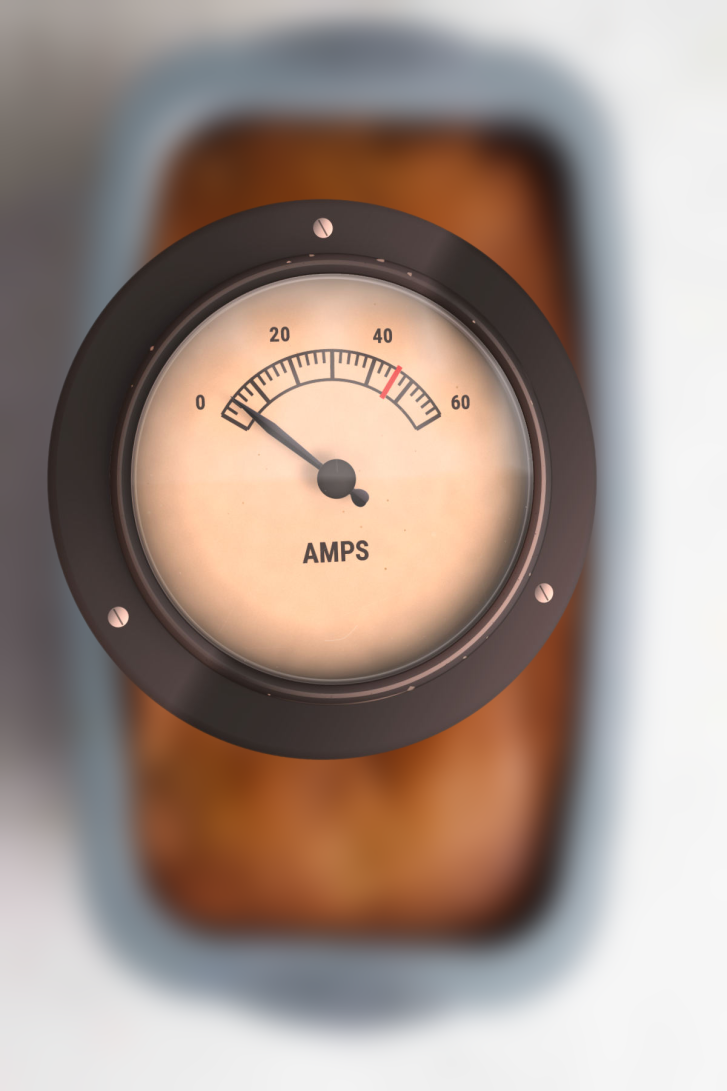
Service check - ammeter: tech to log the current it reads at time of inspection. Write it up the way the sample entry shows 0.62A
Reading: 4A
